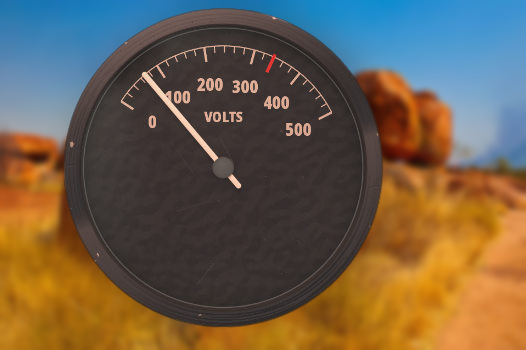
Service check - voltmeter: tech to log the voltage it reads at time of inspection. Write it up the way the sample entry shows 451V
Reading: 70V
